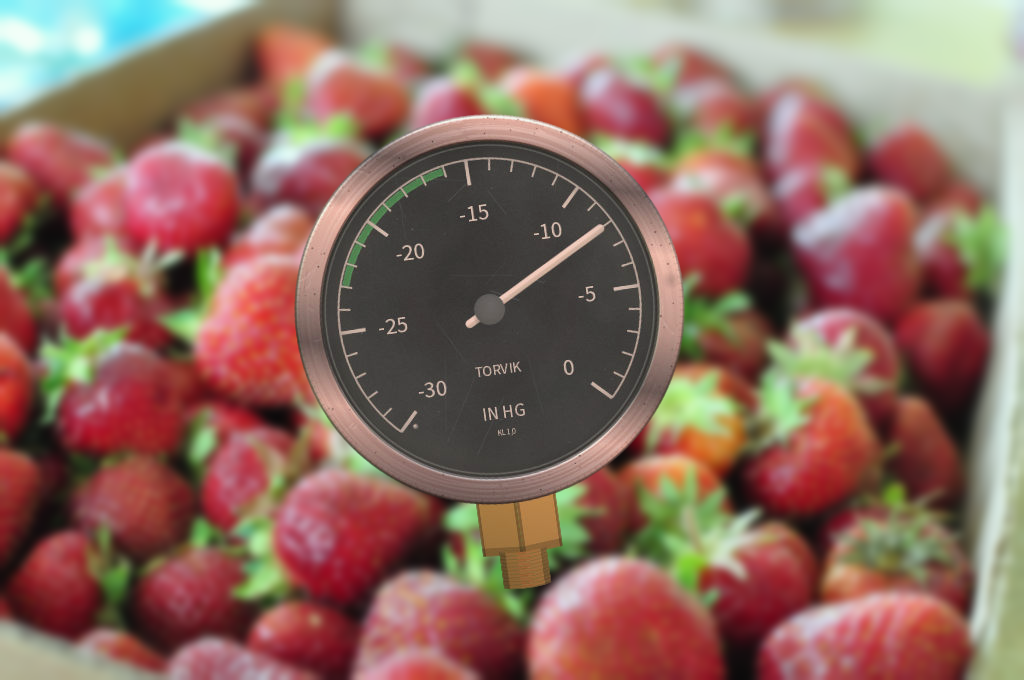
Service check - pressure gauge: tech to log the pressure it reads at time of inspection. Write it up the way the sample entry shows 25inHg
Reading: -8inHg
